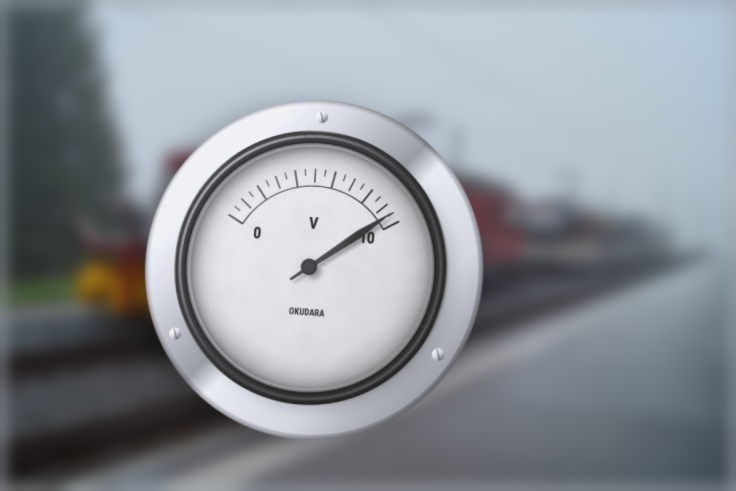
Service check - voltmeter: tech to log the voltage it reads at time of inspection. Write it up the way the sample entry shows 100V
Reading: 9.5V
